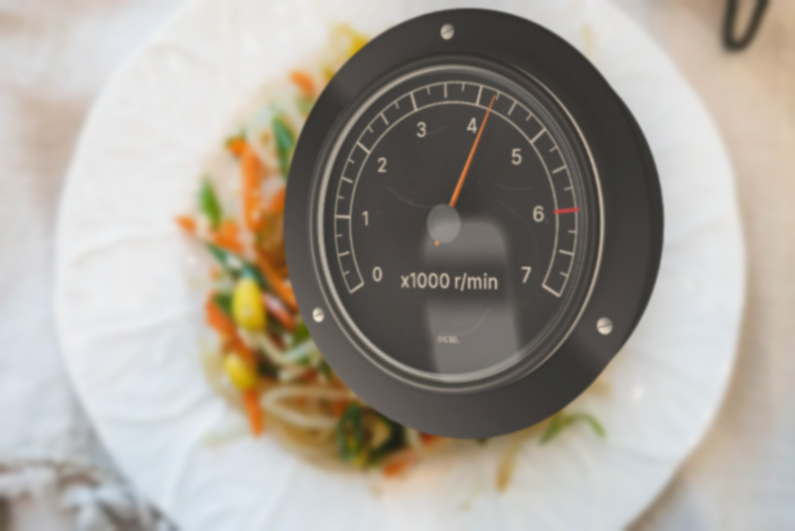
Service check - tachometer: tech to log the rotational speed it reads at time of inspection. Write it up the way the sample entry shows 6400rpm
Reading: 4250rpm
